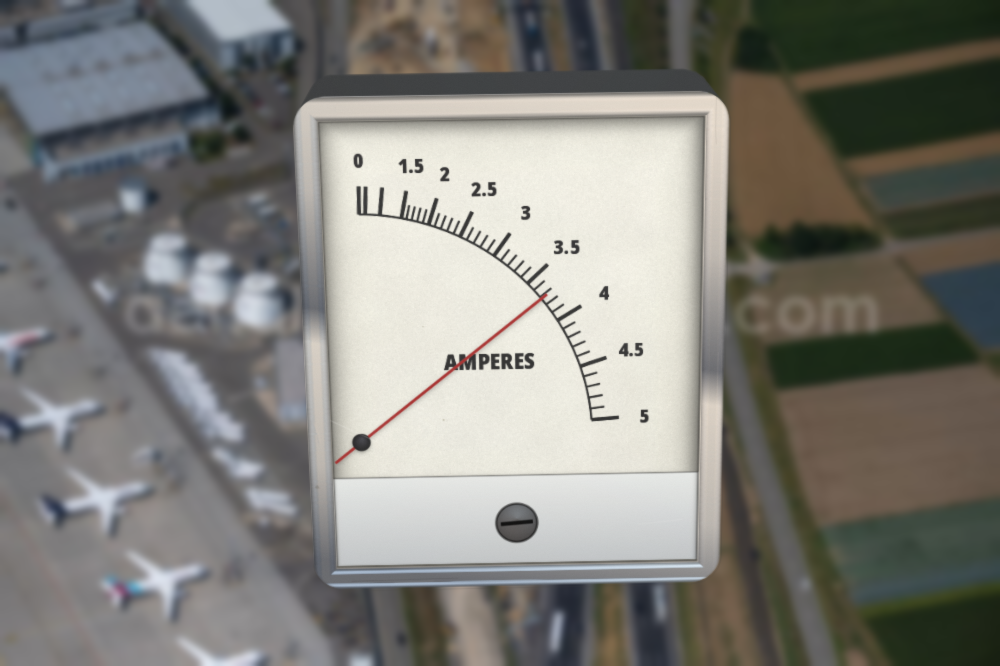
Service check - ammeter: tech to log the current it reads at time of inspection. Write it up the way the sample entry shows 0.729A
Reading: 3.7A
